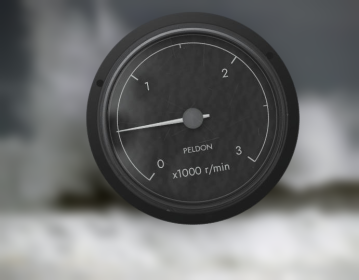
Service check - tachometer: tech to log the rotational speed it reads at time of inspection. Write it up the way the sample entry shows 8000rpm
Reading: 500rpm
